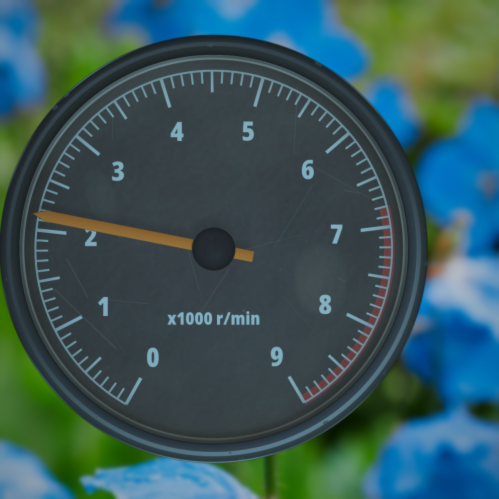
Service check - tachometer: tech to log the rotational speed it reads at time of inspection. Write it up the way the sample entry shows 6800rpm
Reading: 2150rpm
